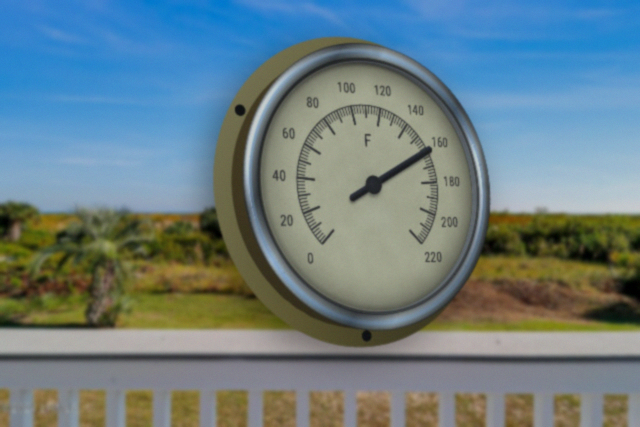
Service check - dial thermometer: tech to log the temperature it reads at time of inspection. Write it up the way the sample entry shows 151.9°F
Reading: 160°F
